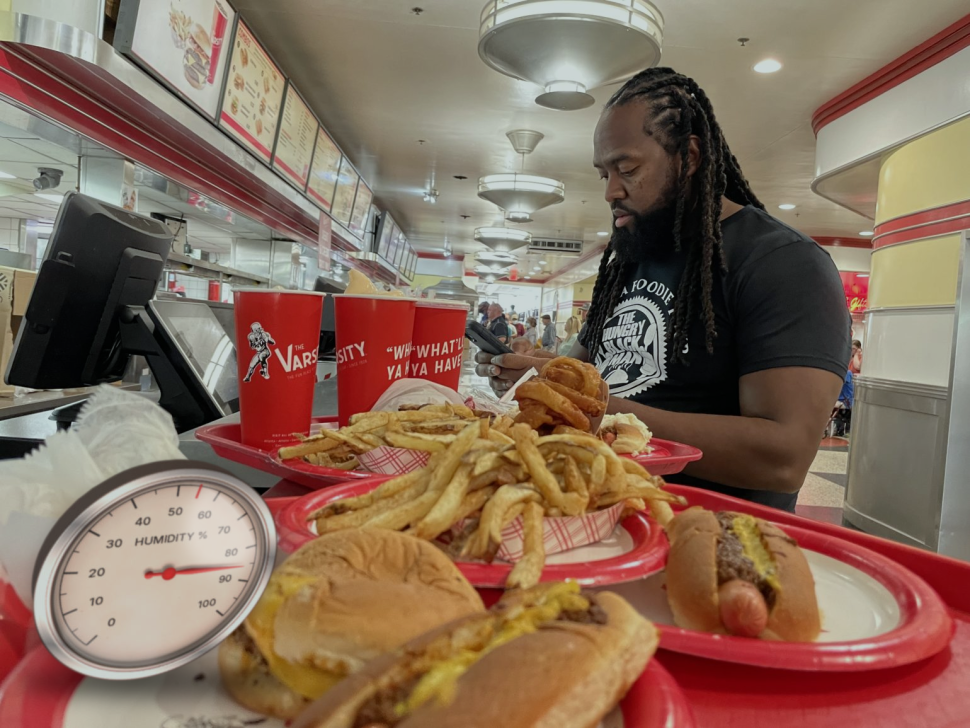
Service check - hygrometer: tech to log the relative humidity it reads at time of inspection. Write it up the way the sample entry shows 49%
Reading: 85%
